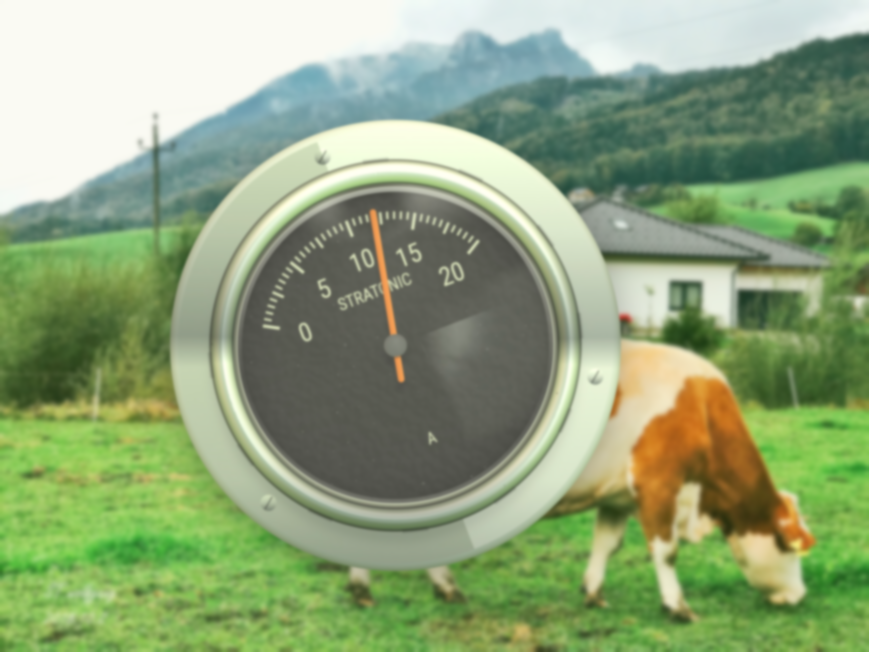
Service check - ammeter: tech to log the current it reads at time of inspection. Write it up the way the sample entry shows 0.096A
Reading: 12A
